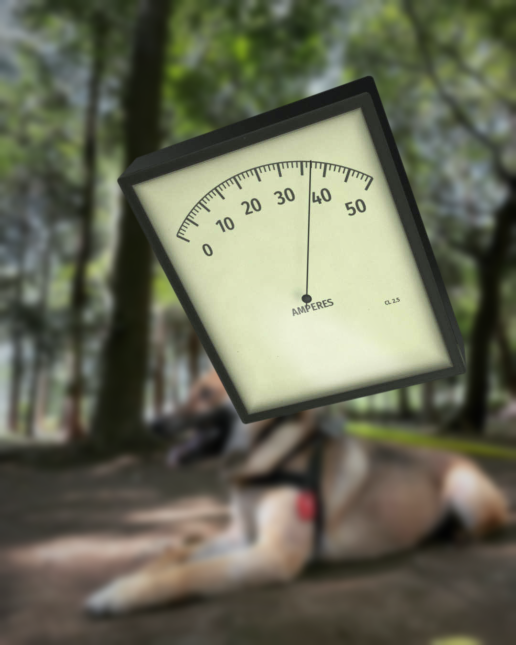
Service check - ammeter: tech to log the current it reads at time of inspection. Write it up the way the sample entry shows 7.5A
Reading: 37A
